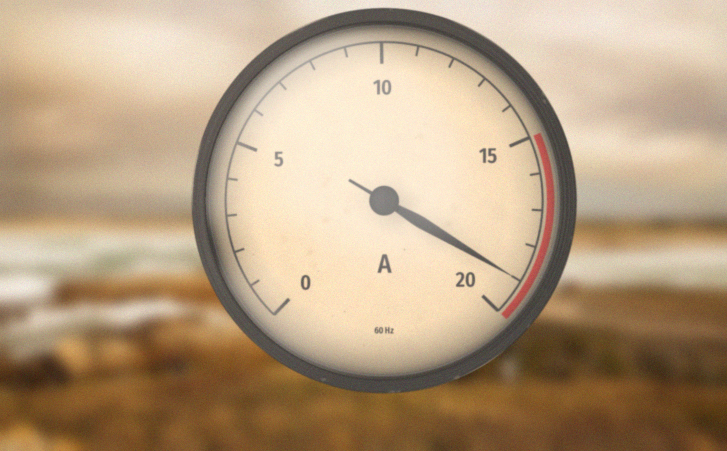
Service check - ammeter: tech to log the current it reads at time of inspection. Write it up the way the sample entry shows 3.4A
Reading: 19A
